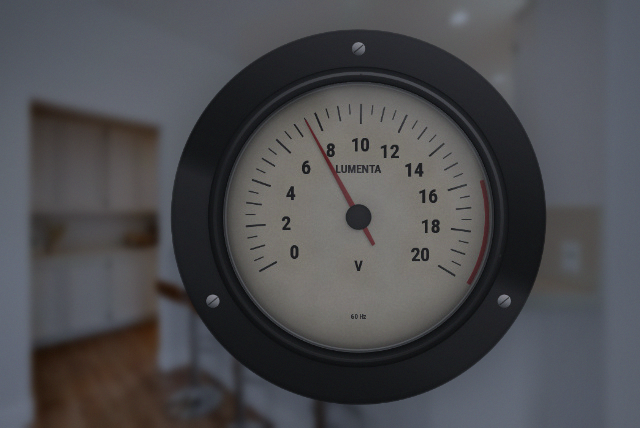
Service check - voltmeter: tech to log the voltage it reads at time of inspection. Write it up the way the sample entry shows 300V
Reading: 7.5V
